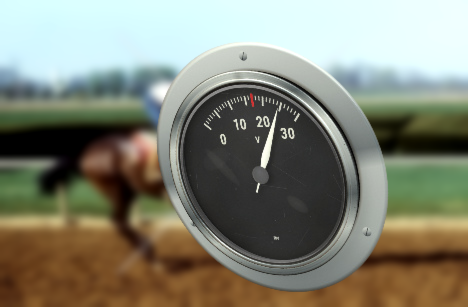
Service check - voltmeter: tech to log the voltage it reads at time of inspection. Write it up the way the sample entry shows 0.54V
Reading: 25V
